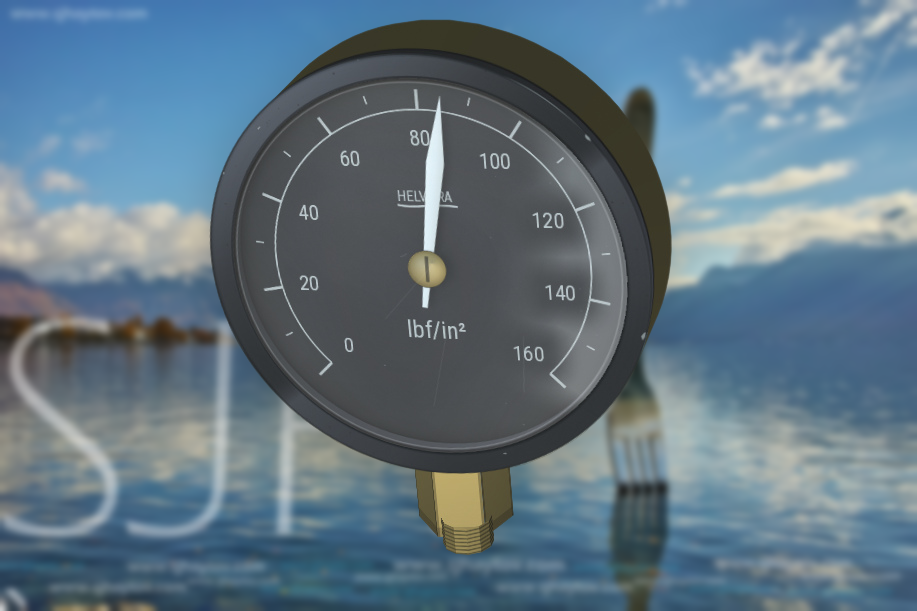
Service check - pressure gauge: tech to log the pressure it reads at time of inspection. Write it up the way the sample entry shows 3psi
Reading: 85psi
